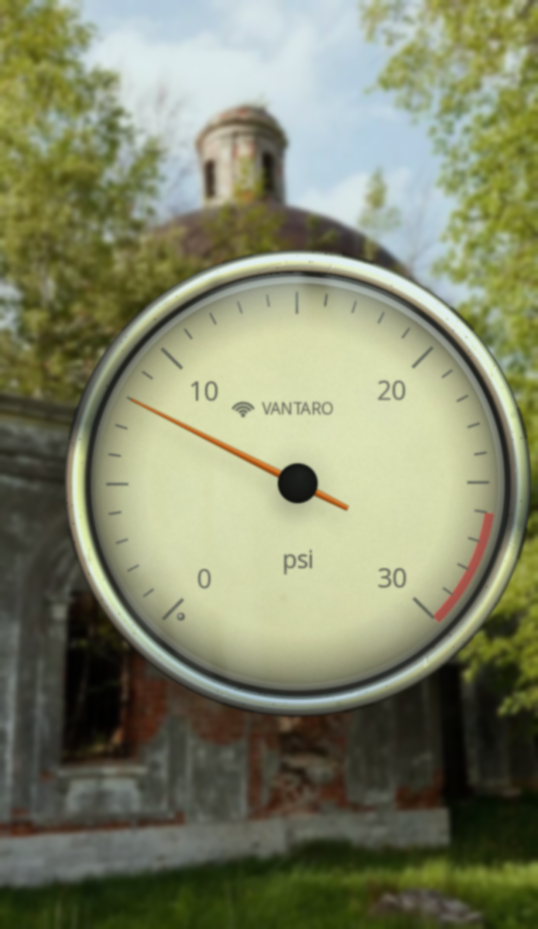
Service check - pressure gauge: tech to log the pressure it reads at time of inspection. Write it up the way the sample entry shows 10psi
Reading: 8psi
